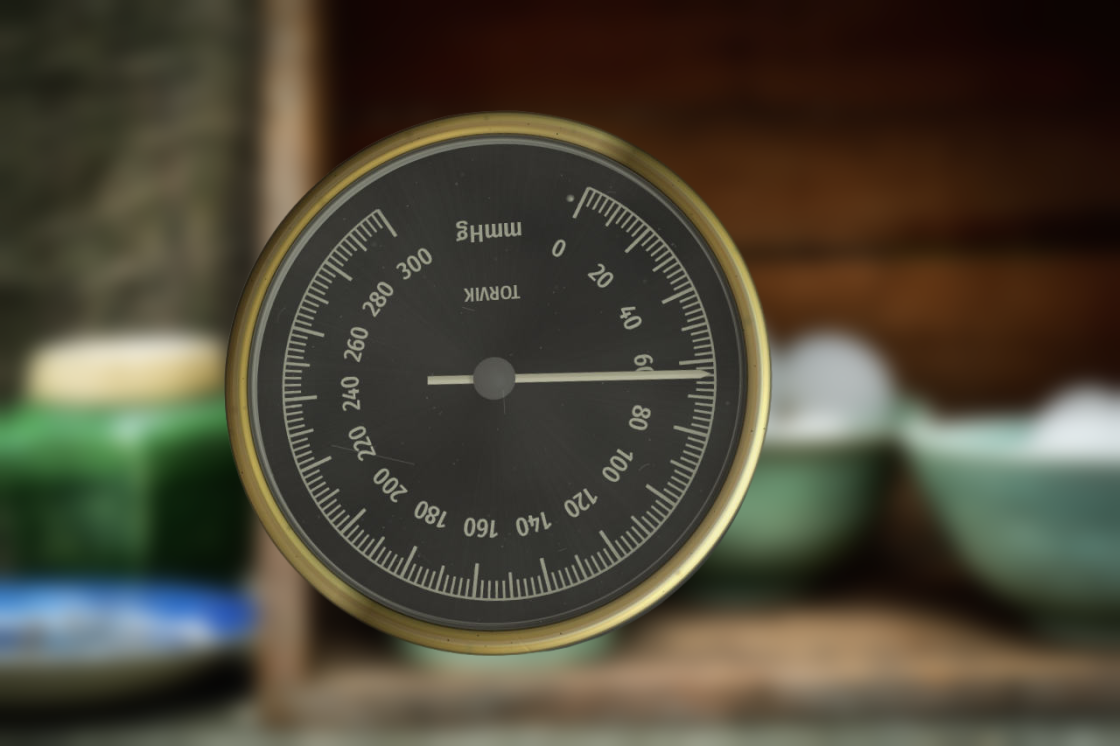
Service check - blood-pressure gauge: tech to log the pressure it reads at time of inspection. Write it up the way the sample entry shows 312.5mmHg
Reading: 64mmHg
